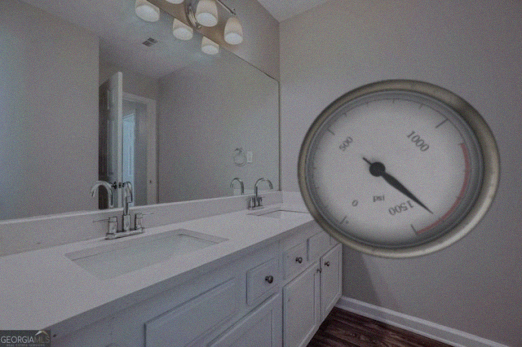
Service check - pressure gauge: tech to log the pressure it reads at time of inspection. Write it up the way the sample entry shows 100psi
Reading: 1400psi
